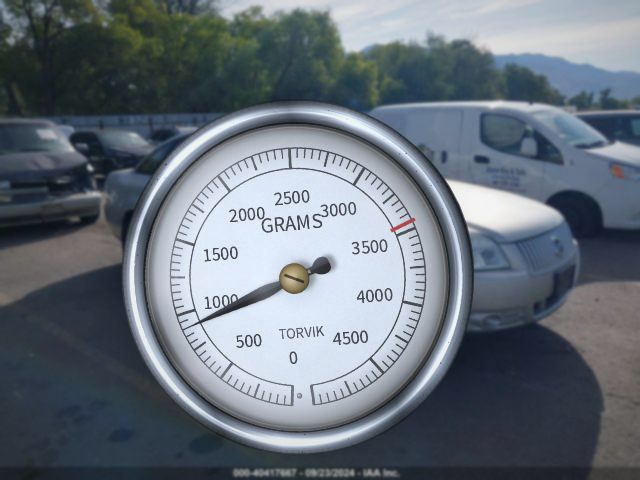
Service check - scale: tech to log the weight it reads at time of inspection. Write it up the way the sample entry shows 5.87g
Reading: 900g
